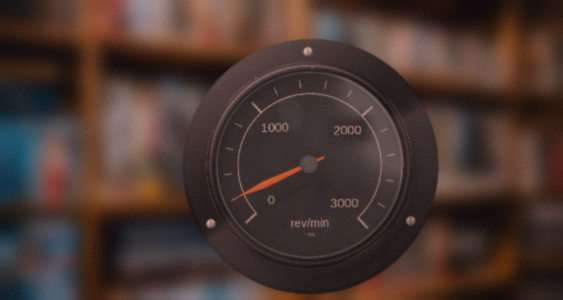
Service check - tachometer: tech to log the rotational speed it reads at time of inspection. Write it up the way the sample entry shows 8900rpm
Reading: 200rpm
